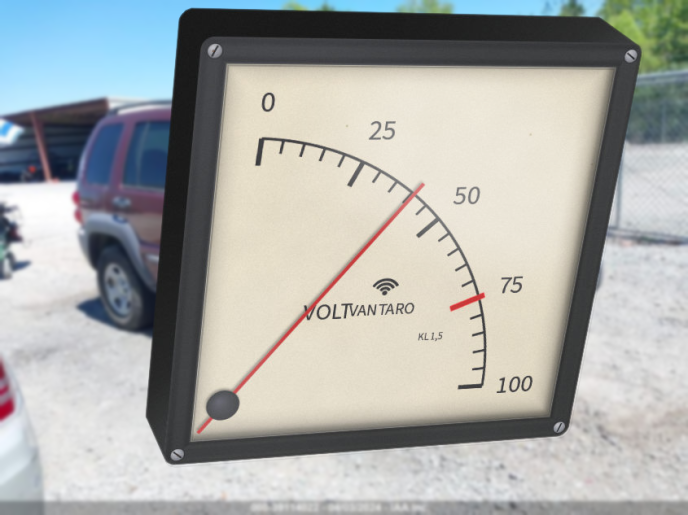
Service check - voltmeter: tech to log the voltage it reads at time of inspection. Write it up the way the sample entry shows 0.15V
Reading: 40V
